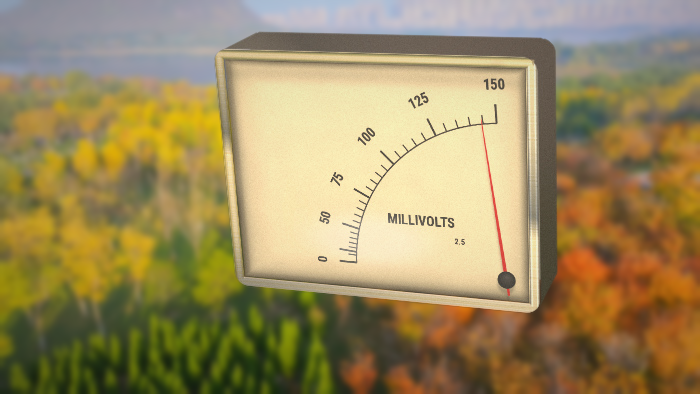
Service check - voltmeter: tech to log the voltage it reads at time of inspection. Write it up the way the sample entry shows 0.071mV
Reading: 145mV
